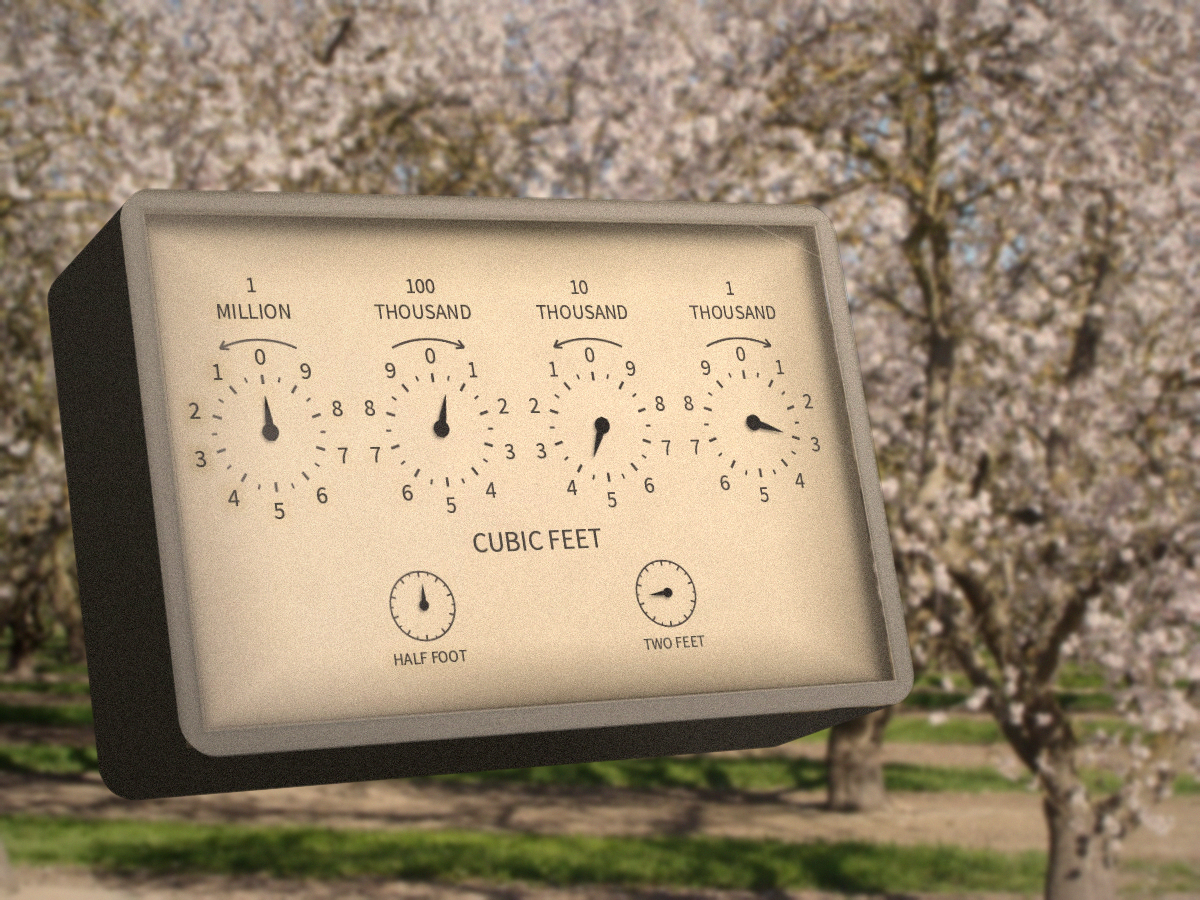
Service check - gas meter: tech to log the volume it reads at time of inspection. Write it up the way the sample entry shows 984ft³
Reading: 4300ft³
